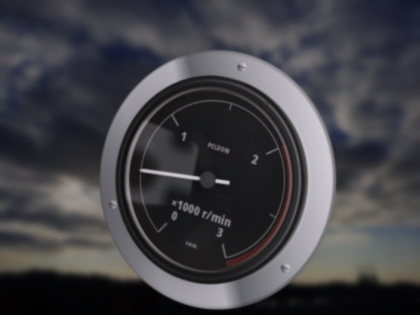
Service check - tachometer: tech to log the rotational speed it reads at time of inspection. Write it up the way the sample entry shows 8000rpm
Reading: 500rpm
